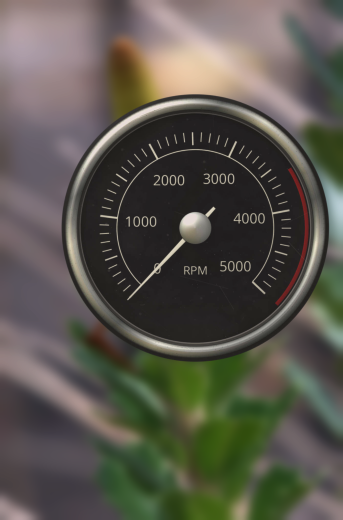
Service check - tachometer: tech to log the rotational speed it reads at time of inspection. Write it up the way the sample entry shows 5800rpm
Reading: 0rpm
